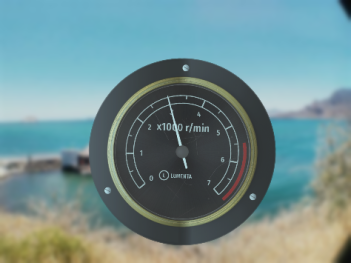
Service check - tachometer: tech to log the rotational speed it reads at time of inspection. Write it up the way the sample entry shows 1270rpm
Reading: 3000rpm
